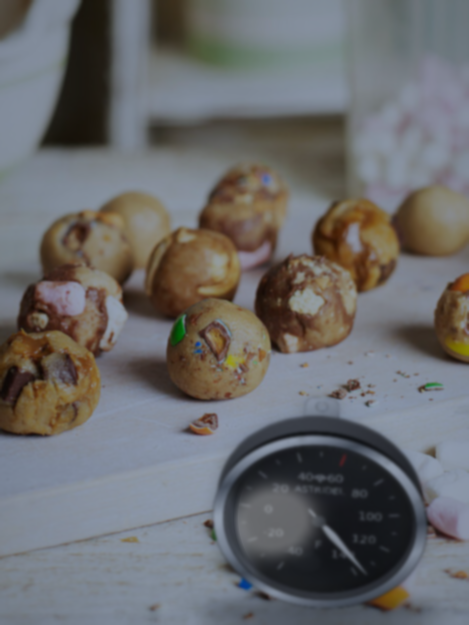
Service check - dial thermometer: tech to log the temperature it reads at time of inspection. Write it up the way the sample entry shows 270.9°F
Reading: 135°F
